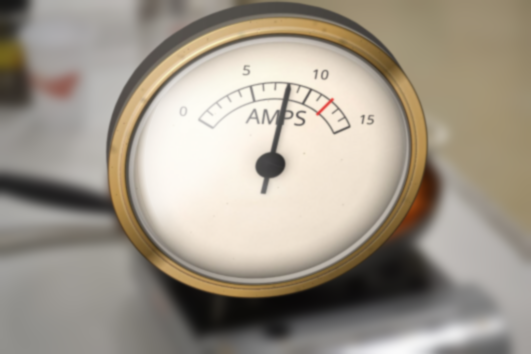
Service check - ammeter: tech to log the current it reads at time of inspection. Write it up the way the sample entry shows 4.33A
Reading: 8A
